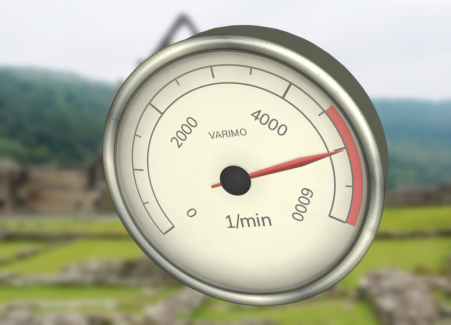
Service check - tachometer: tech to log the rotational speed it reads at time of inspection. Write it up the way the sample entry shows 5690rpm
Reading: 5000rpm
